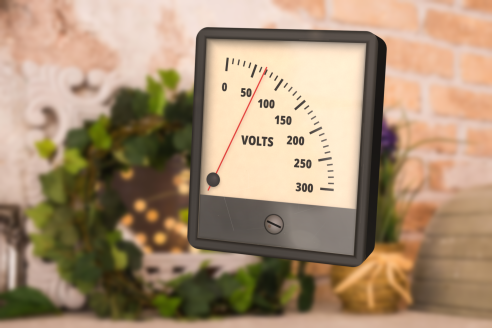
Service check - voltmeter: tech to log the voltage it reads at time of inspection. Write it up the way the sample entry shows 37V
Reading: 70V
